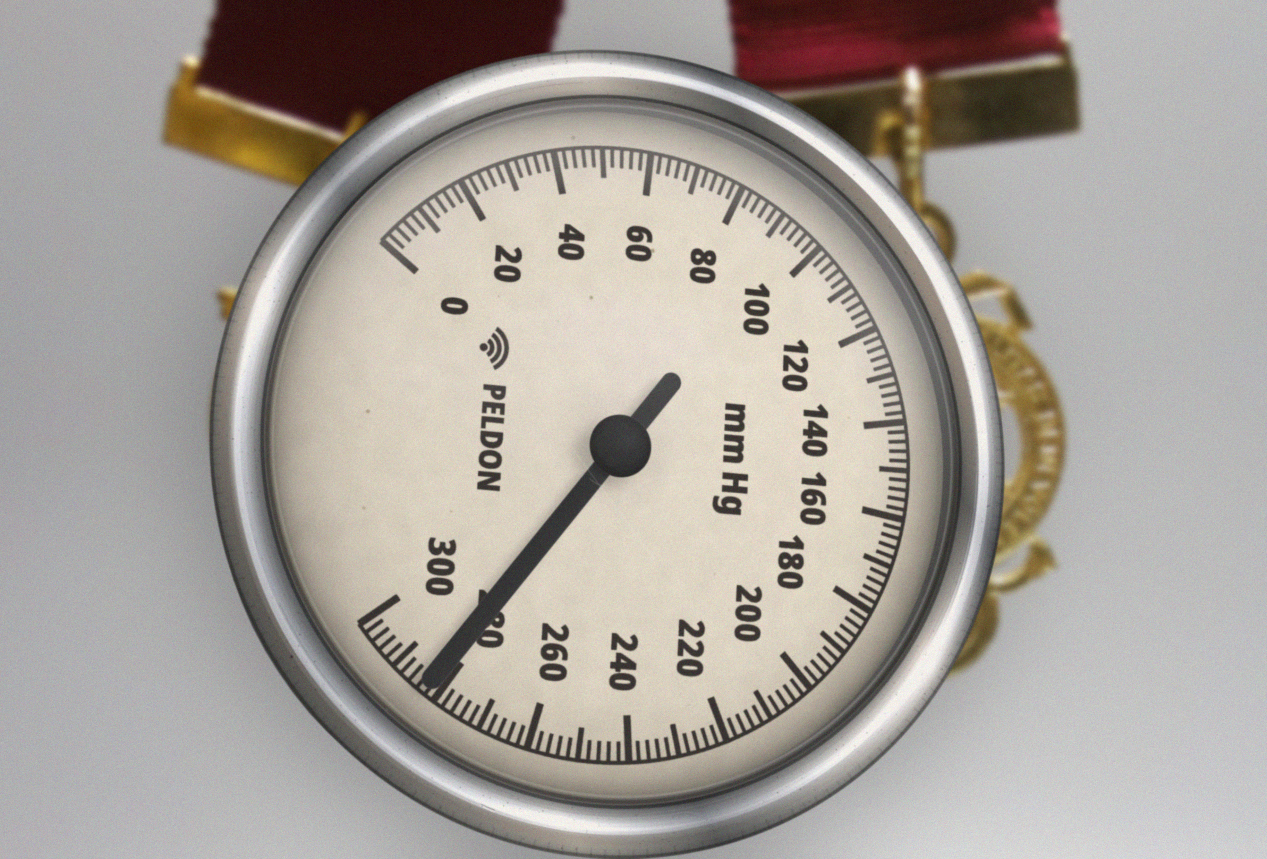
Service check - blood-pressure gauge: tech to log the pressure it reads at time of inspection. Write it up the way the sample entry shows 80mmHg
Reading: 283mmHg
